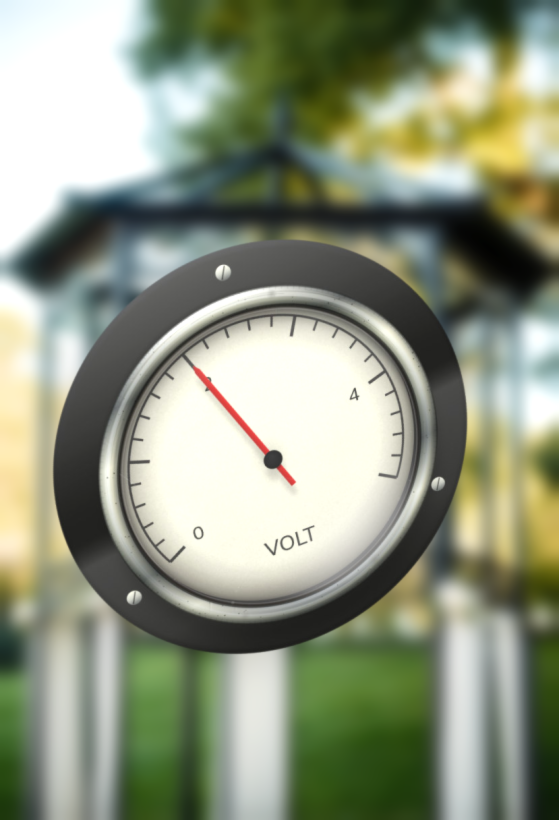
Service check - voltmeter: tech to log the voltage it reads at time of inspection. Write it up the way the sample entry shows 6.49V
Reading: 2V
